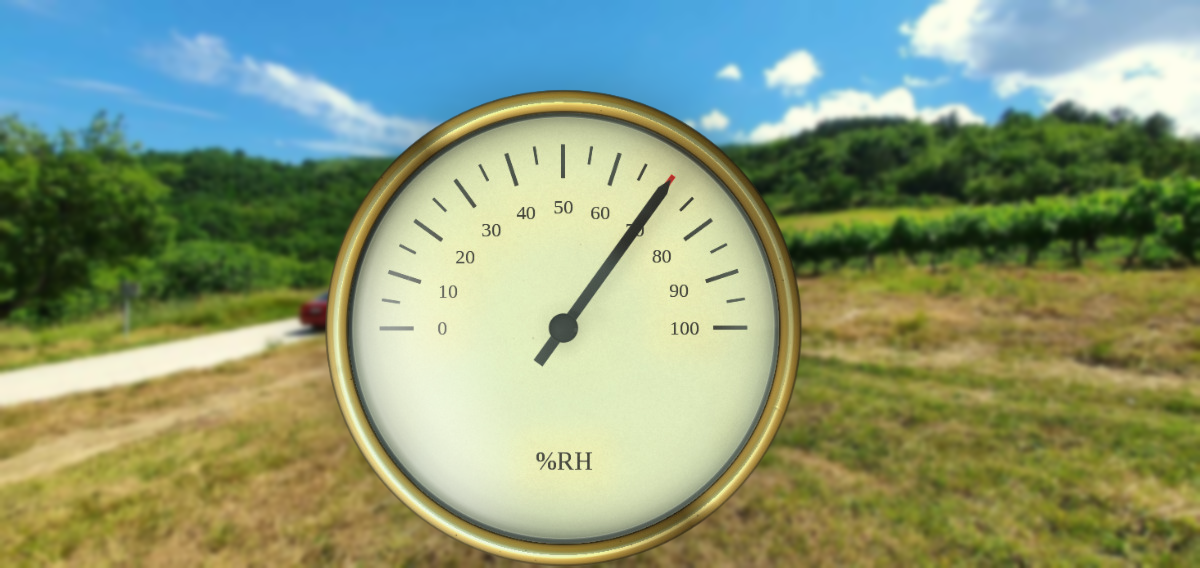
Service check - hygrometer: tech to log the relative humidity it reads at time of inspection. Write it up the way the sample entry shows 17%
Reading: 70%
